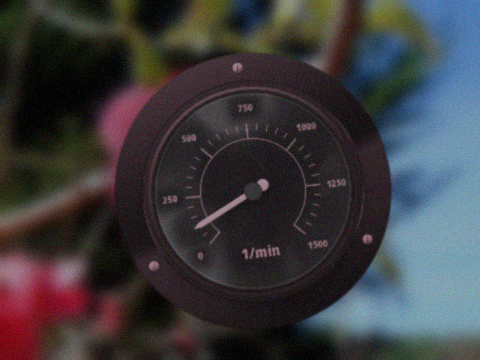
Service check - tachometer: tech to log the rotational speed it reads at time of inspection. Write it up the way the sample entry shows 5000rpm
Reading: 100rpm
